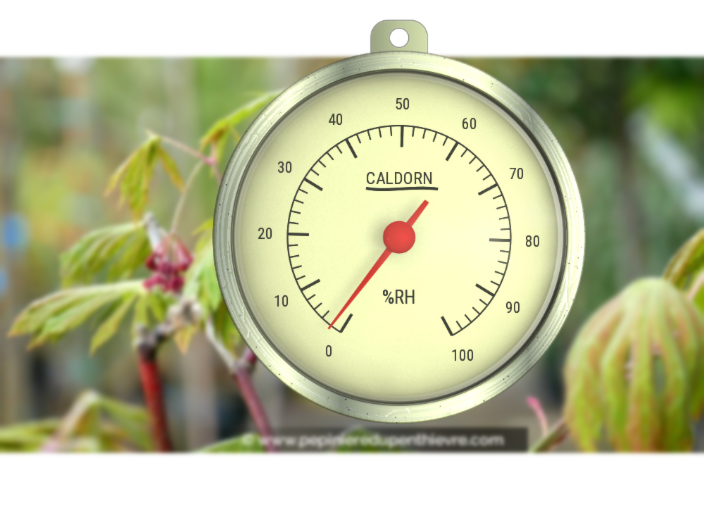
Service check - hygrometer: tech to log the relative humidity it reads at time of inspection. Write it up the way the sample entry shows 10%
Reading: 2%
